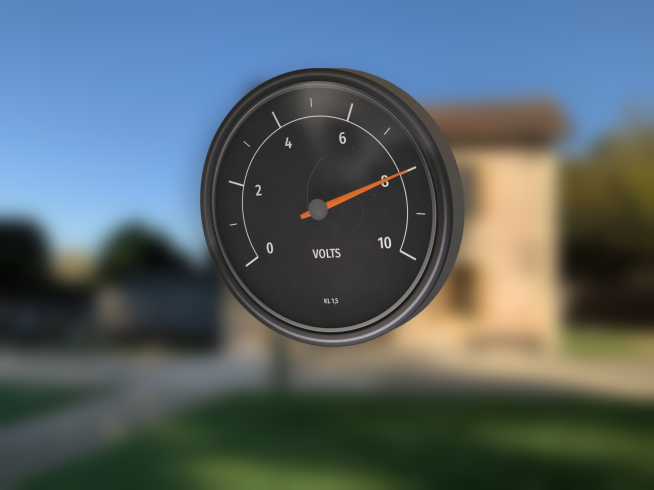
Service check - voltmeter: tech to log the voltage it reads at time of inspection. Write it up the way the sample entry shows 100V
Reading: 8V
